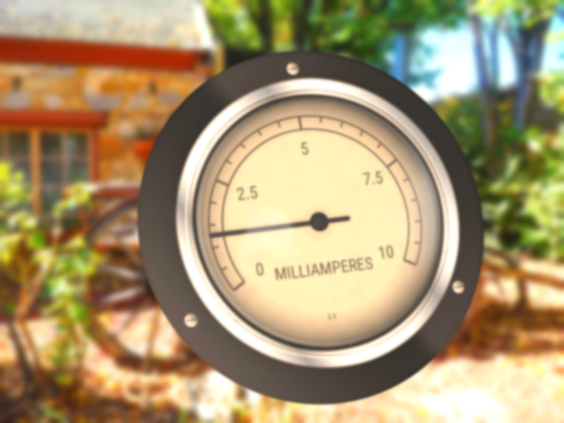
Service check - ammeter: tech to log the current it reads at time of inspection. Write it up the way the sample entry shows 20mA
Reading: 1.25mA
